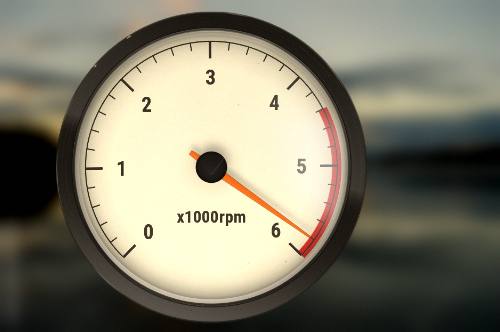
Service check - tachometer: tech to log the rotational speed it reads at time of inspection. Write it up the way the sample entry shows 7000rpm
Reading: 5800rpm
